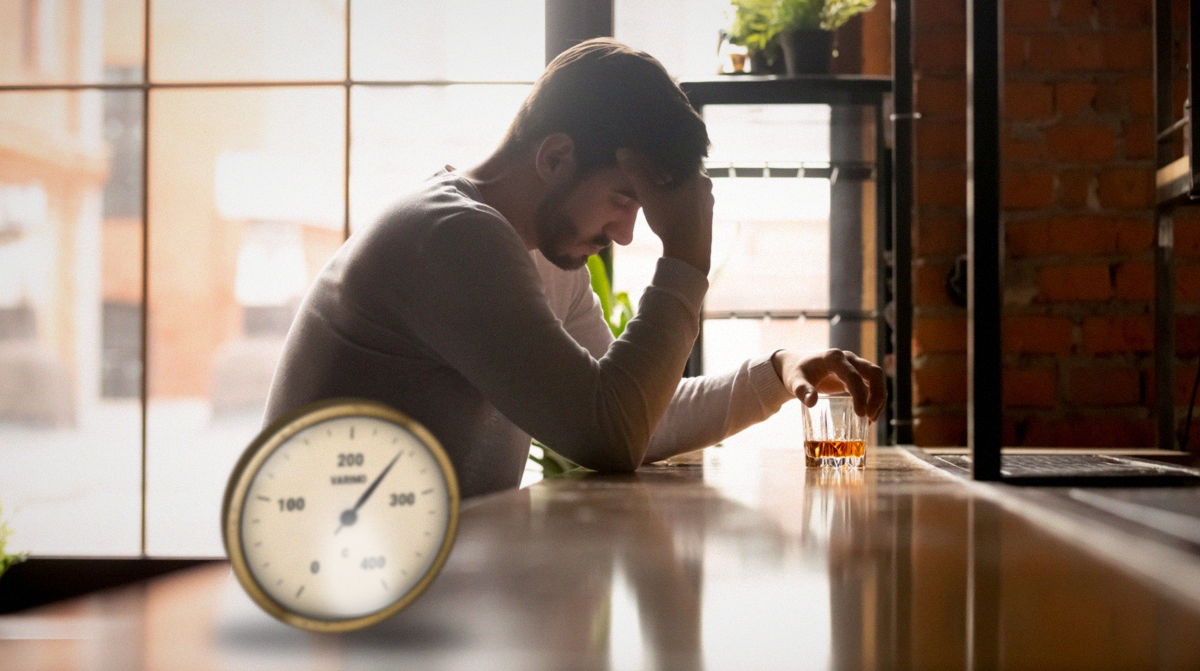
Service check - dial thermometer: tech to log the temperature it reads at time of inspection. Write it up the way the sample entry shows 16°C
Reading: 250°C
